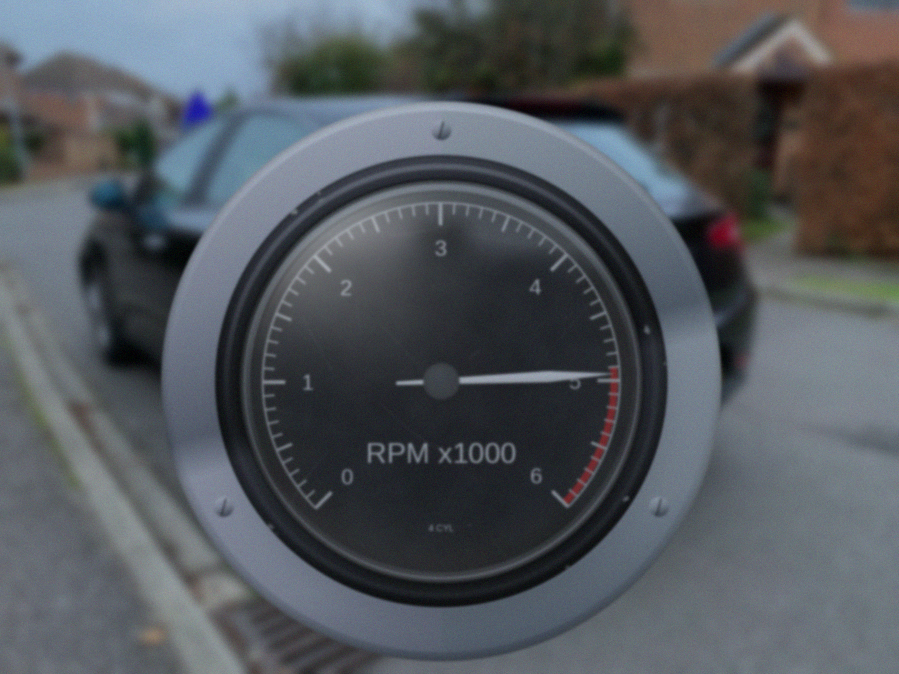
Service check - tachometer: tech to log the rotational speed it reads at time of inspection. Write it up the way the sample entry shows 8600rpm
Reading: 4950rpm
